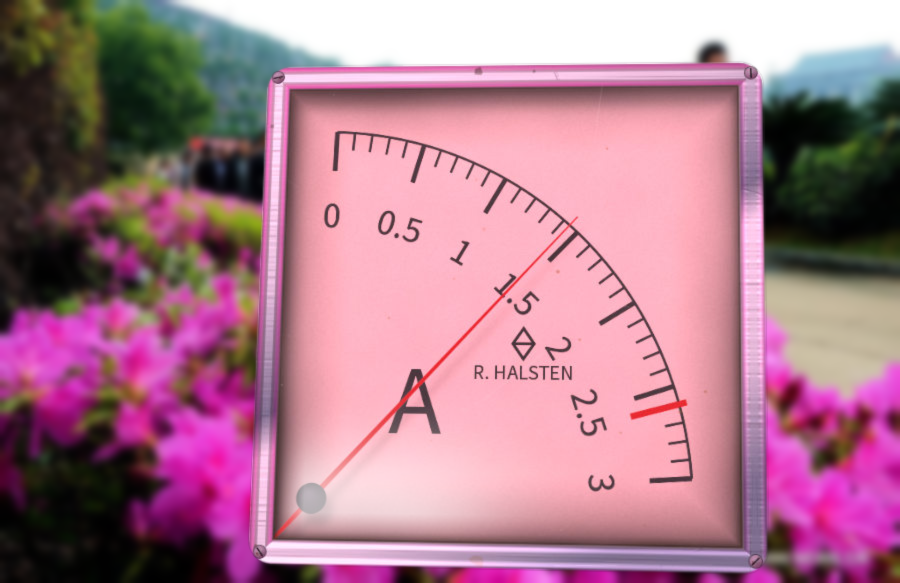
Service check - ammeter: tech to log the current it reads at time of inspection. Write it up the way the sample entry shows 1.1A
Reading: 1.45A
